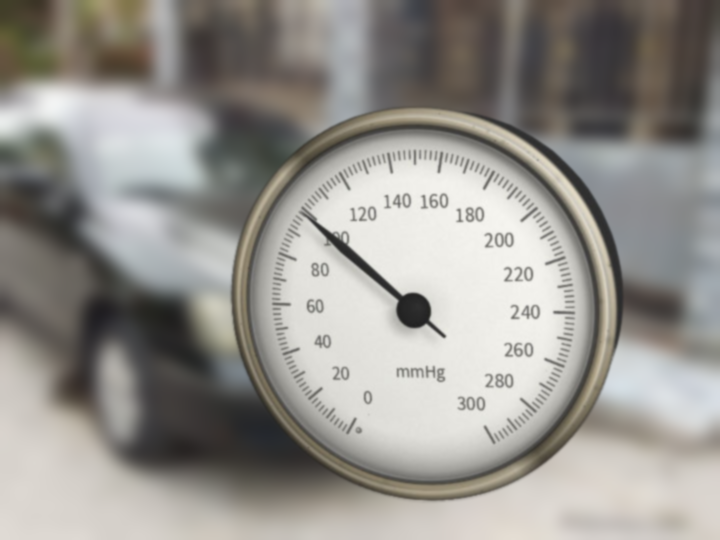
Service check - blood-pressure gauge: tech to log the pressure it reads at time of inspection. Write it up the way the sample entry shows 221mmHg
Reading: 100mmHg
